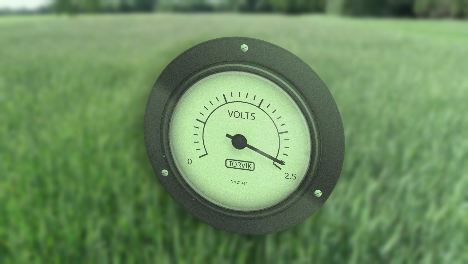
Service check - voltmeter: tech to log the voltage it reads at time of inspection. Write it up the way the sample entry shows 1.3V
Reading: 2.4V
